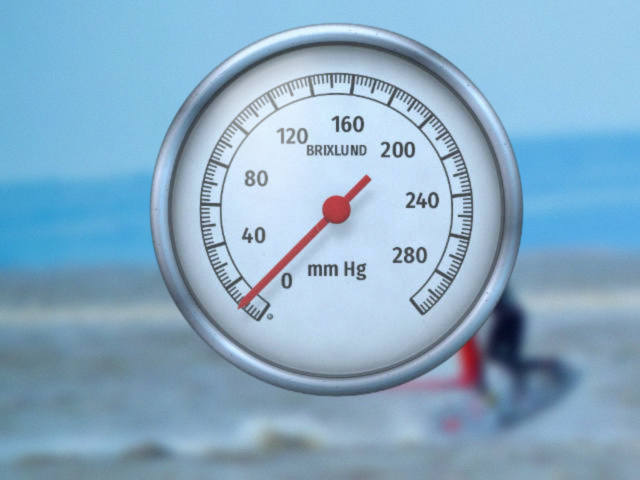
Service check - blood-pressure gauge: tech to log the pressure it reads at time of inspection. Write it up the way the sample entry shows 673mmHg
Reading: 10mmHg
